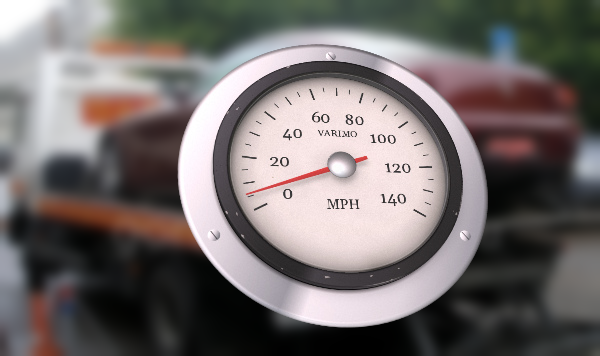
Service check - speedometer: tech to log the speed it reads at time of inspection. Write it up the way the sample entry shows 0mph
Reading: 5mph
